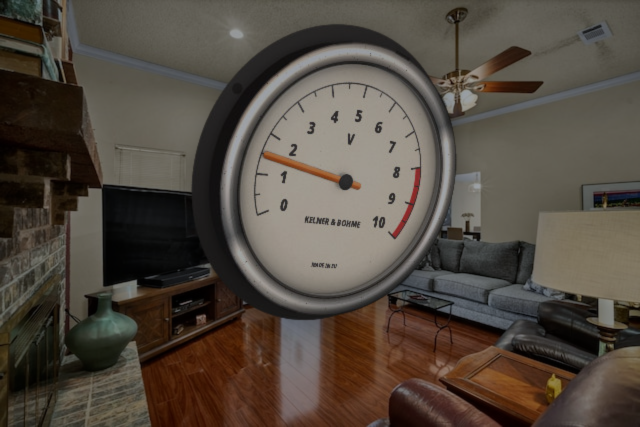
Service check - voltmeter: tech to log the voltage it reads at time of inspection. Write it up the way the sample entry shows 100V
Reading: 1.5V
